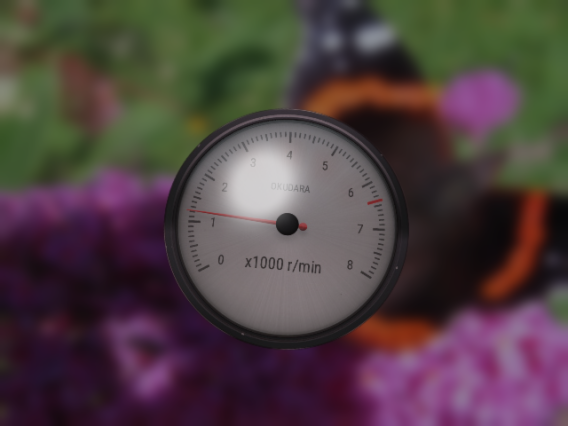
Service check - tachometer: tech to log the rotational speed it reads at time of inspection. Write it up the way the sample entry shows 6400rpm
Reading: 1200rpm
